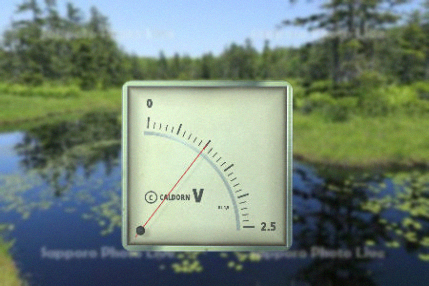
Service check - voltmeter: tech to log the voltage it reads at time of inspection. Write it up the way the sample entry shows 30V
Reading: 1V
